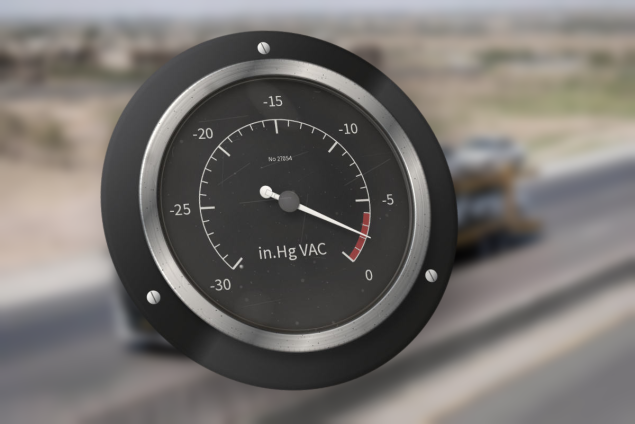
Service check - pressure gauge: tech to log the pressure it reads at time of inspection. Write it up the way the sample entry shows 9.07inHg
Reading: -2inHg
